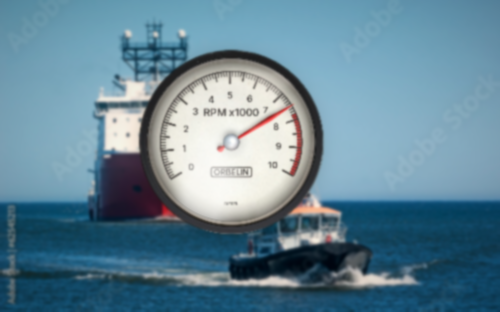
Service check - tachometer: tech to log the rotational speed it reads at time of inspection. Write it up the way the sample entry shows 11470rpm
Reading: 7500rpm
